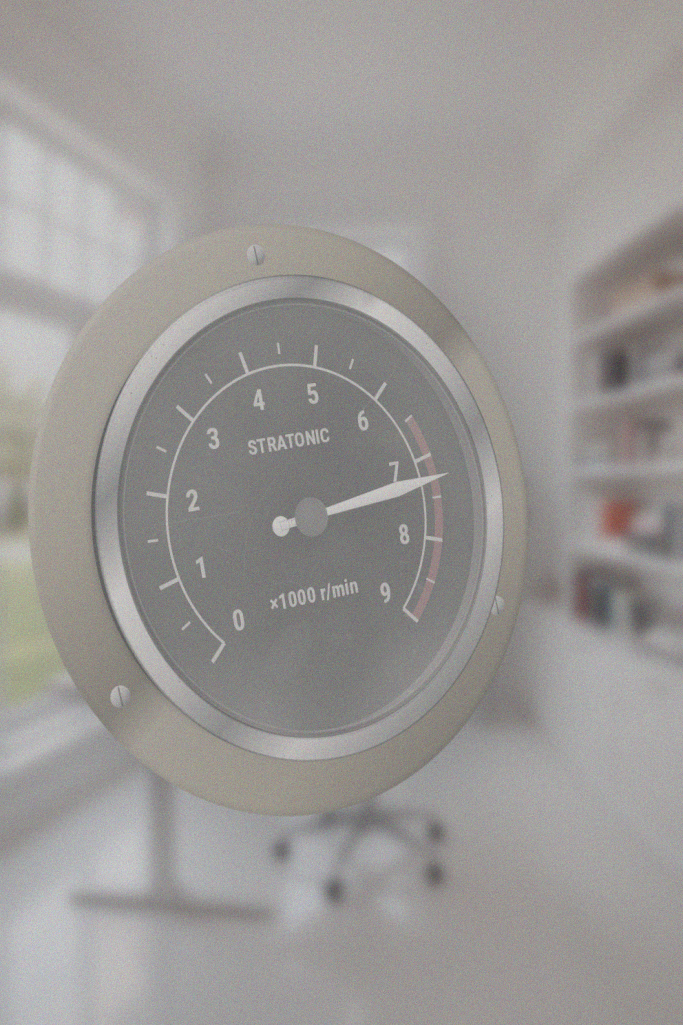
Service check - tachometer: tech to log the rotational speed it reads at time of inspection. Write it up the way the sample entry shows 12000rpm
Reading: 7250rpm
